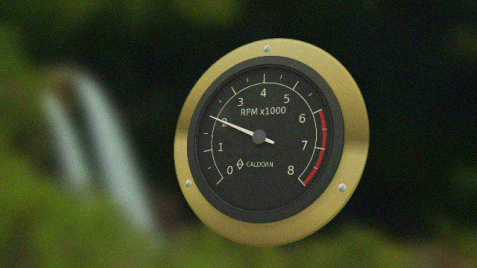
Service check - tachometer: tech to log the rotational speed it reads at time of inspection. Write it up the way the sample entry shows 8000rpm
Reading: 2000rpm
